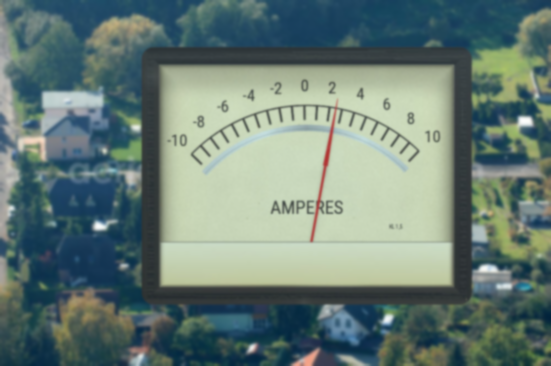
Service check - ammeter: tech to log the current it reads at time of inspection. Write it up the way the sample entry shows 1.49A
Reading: 2.5A
